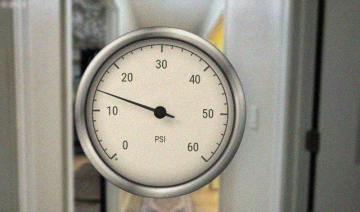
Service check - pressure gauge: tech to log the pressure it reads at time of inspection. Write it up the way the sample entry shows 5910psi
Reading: 14psi
